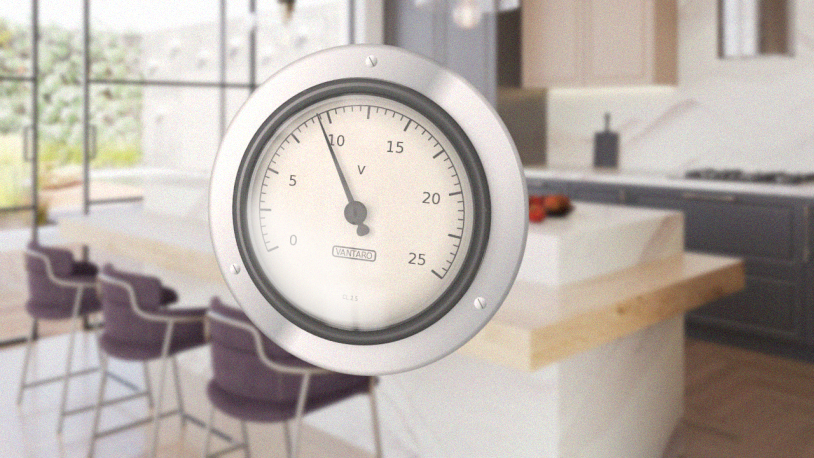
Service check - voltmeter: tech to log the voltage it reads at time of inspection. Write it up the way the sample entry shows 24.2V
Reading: 9.5V
